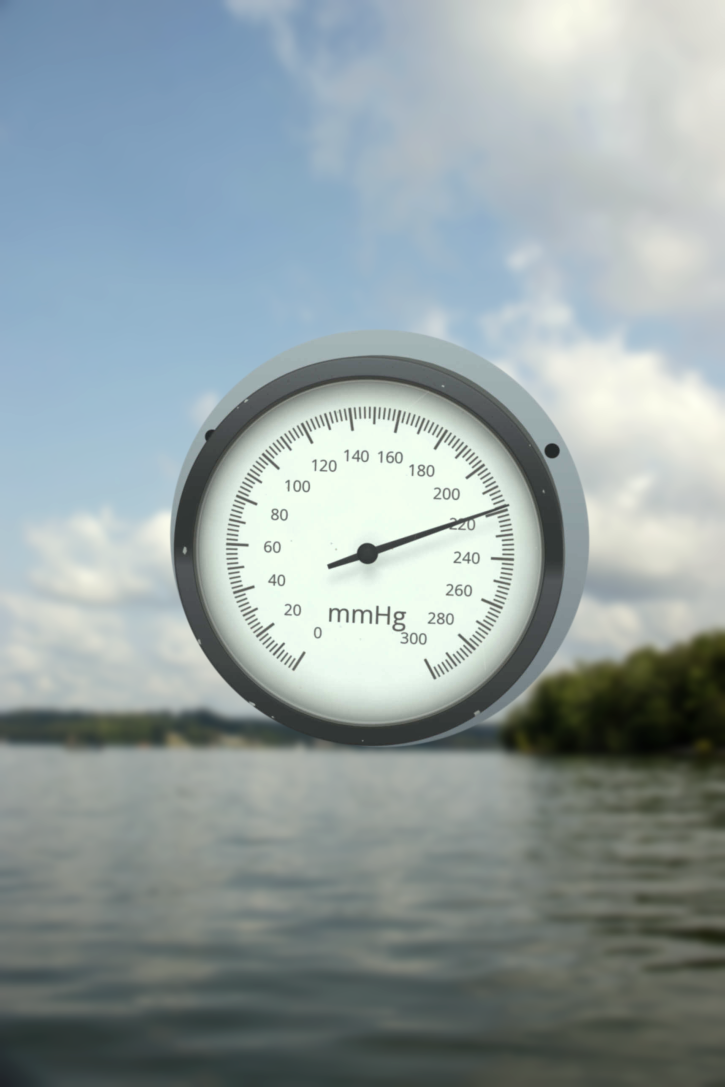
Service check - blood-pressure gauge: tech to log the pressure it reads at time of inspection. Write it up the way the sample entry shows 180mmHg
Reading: 218mmHg
